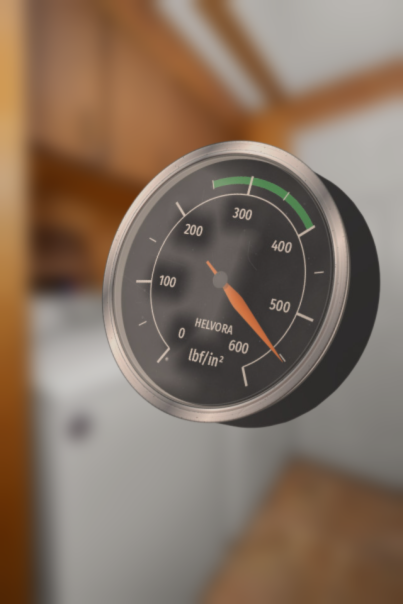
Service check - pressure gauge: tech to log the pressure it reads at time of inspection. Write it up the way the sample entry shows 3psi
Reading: 550psi
